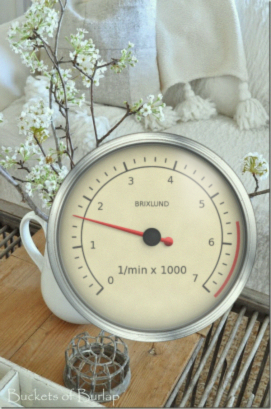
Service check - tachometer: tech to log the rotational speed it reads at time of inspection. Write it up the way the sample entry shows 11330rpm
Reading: 1600rpm
